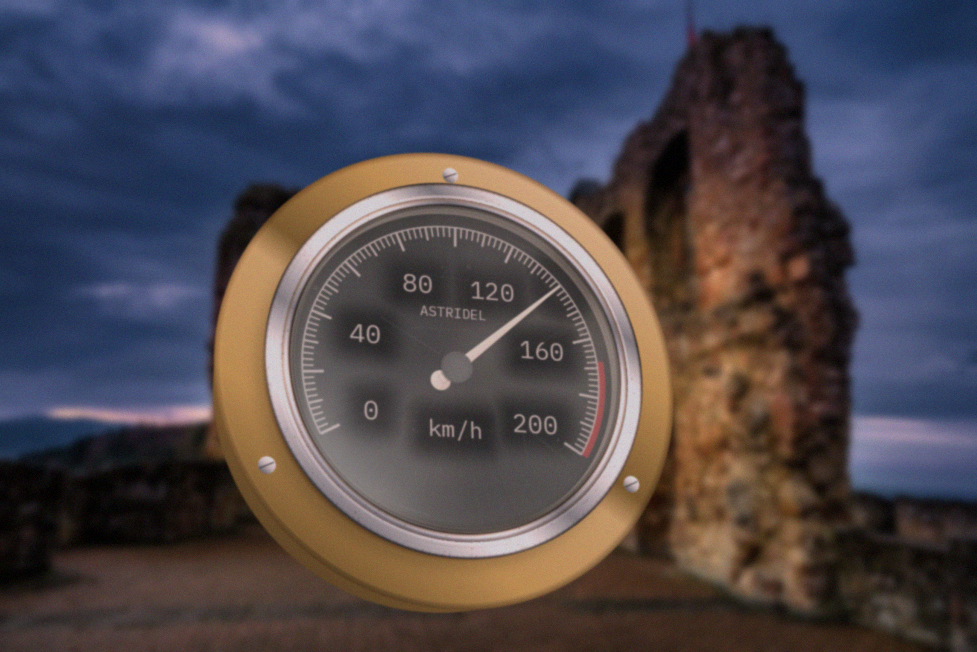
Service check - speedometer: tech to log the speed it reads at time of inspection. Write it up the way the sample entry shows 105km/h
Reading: 140km/h
